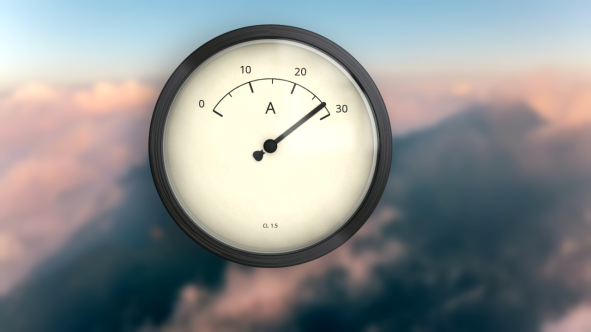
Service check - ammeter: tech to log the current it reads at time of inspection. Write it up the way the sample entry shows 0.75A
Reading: 27.5A
